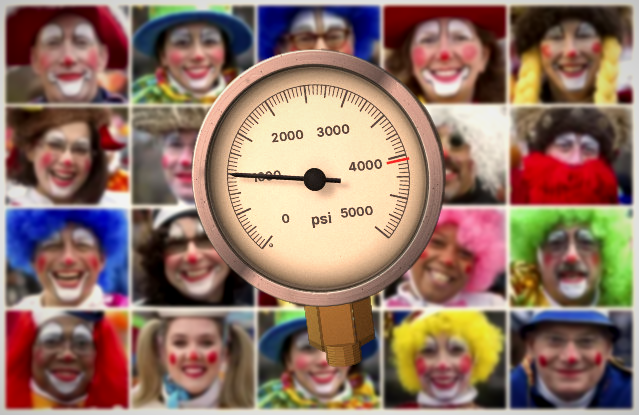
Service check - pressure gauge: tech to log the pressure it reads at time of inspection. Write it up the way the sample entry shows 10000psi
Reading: 1000psi
